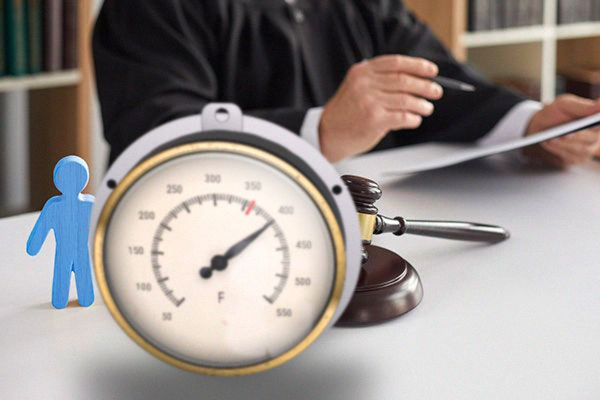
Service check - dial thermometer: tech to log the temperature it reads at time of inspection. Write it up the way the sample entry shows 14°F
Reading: 400°F
